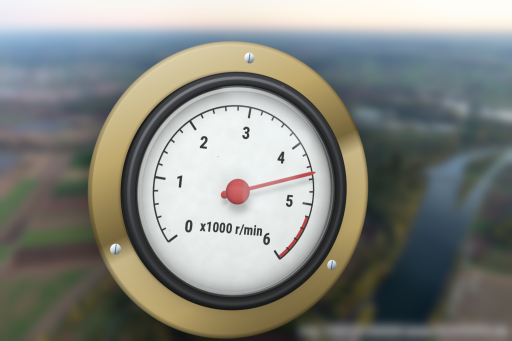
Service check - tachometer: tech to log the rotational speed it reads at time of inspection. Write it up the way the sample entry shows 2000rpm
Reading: 4500rpm
